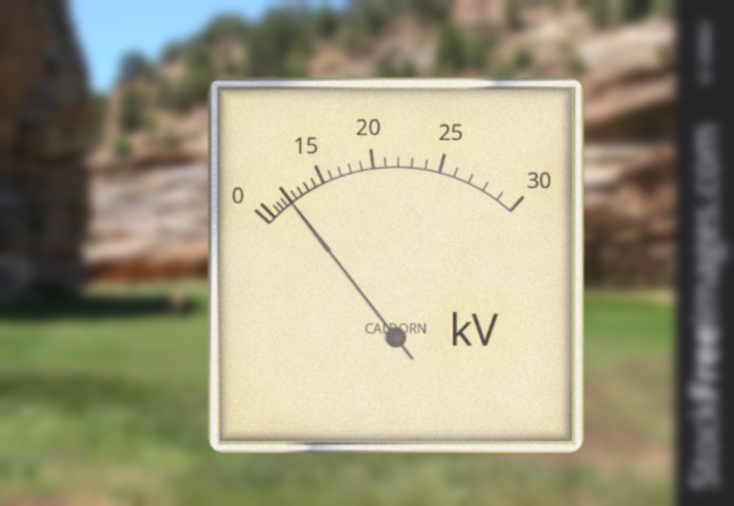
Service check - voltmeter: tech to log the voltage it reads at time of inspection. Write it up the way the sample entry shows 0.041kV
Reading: 10kV
